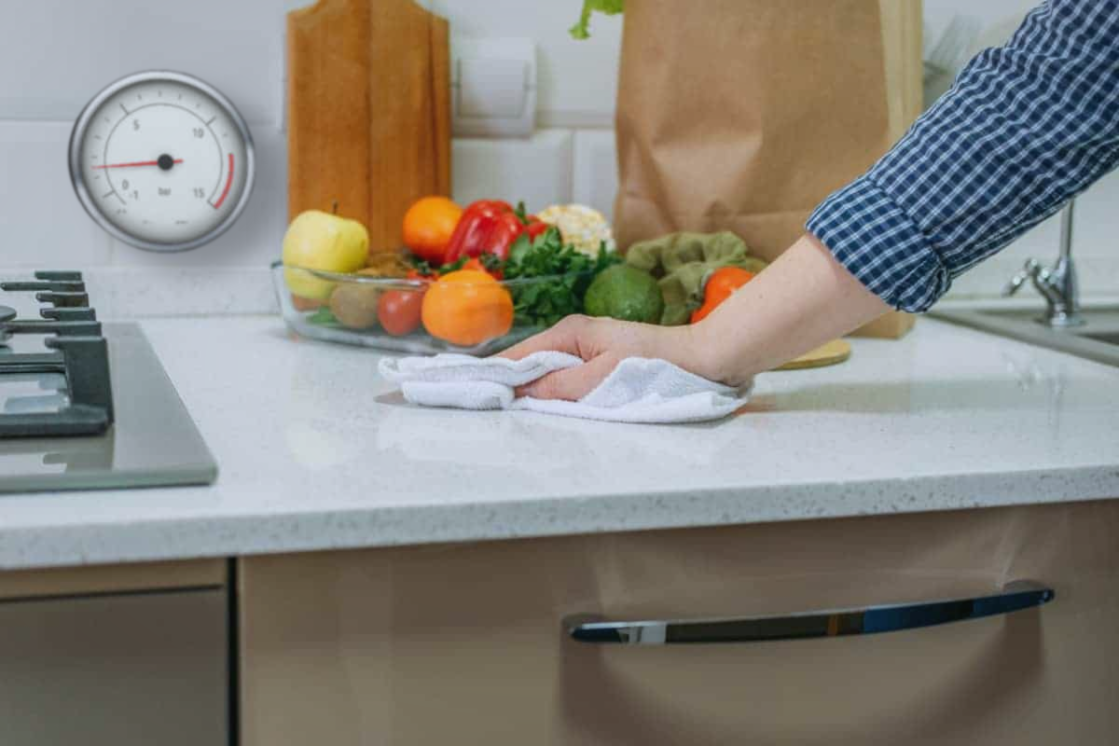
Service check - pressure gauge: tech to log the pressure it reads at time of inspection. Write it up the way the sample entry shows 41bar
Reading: 1.5bar
